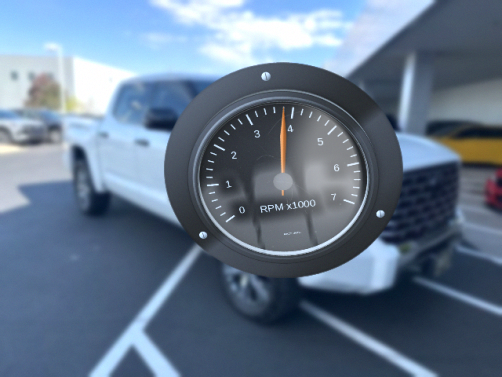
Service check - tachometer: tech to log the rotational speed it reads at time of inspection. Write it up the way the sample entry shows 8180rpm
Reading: 3800rpm
